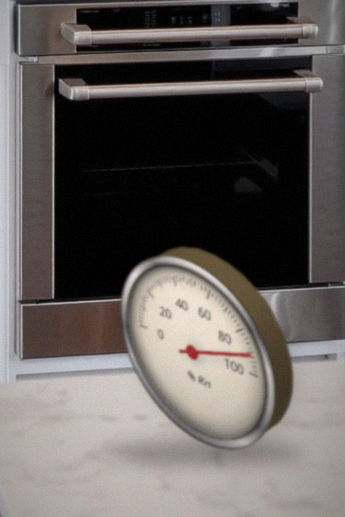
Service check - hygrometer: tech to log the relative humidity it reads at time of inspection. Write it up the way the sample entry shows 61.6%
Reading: 90%
